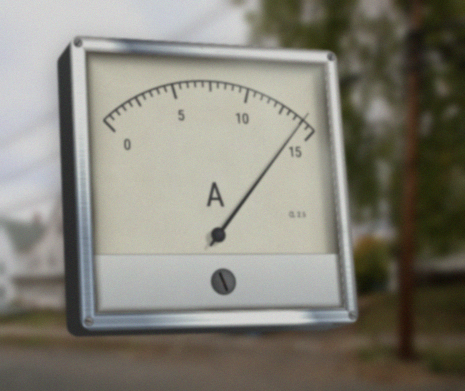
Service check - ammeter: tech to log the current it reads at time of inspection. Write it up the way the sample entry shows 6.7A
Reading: 14A
